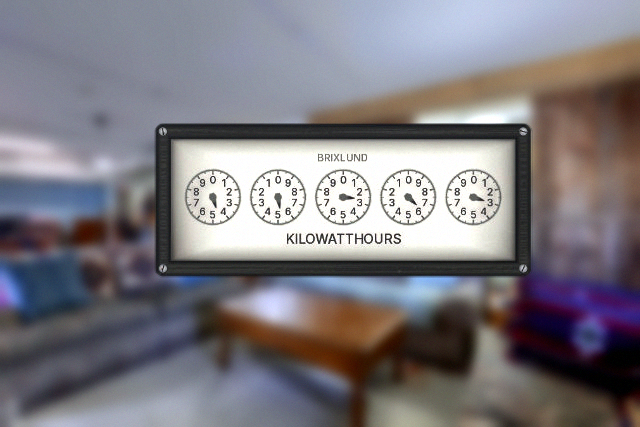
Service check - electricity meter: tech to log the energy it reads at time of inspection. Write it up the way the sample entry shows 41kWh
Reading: 45263kWh
